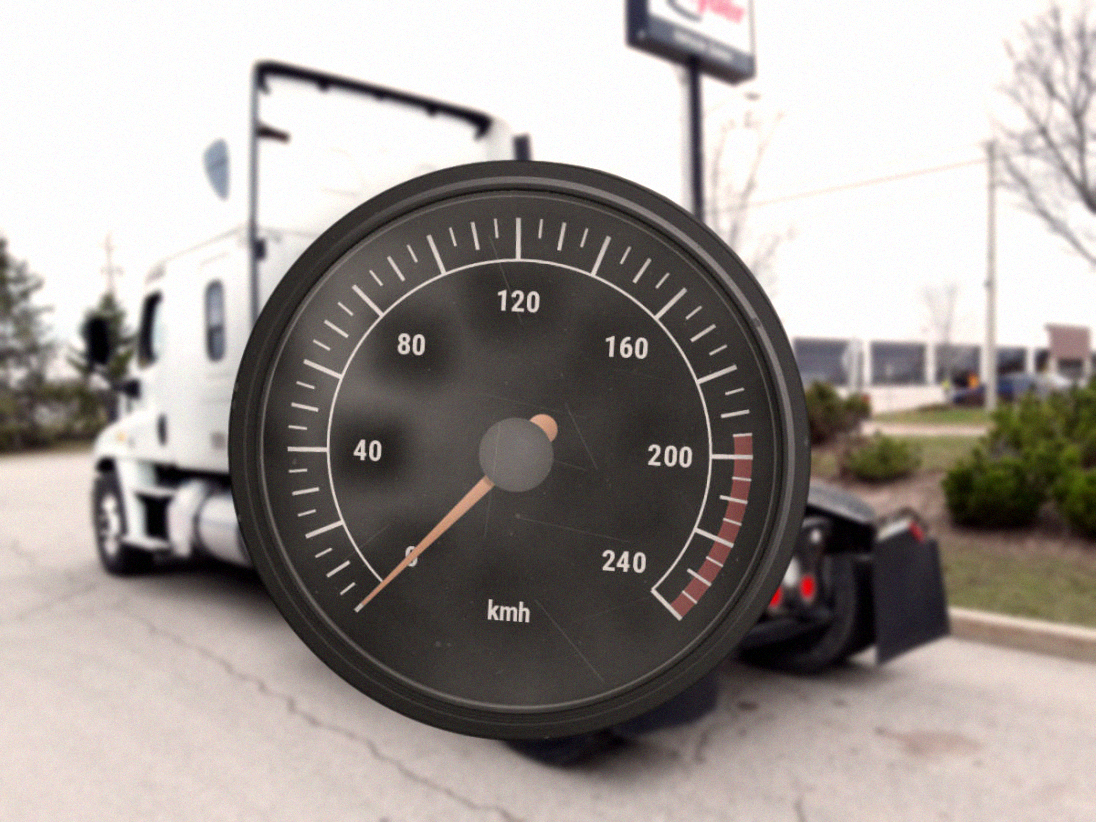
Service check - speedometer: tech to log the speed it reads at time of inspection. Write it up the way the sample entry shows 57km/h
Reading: 0km/h
